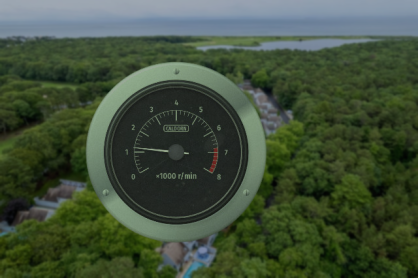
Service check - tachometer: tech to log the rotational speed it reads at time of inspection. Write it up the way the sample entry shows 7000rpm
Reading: 1200rpm
